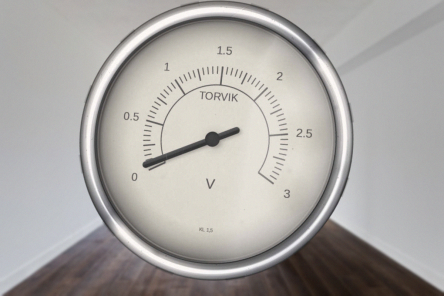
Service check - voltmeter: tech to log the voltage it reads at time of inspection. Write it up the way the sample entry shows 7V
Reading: 0.05V
